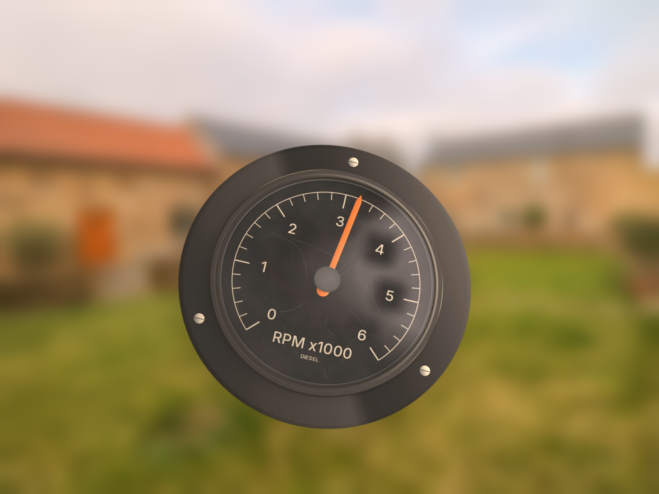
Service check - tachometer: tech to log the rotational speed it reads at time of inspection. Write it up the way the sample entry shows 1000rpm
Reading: 3200rpm
